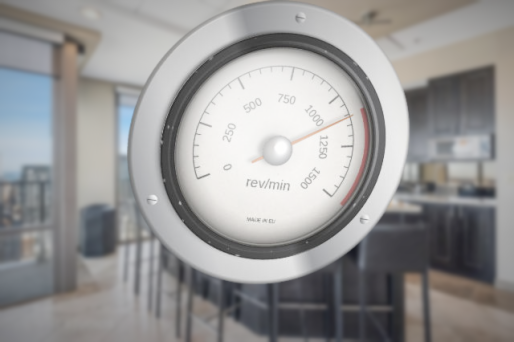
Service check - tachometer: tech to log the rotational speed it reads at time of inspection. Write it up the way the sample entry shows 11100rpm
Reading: 1100rpm
